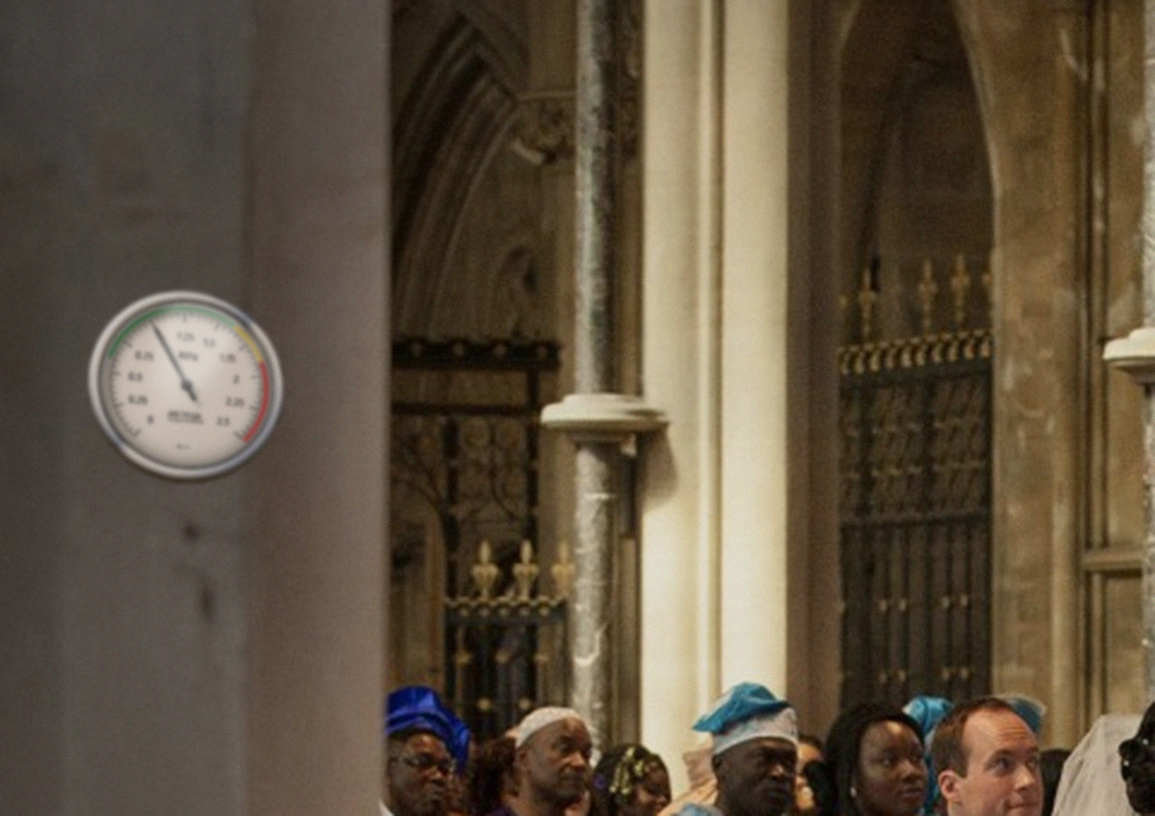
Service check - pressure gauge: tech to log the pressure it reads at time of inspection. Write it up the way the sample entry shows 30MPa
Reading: 1MPa
